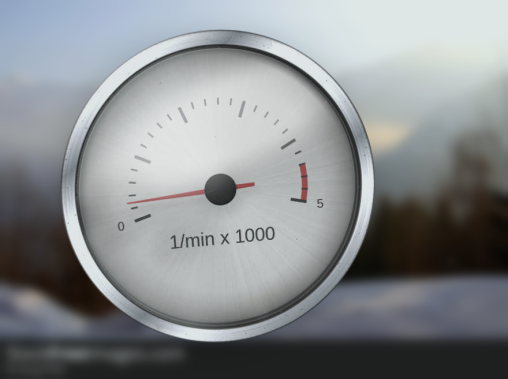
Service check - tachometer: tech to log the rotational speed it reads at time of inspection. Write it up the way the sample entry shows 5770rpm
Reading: 300rpm
